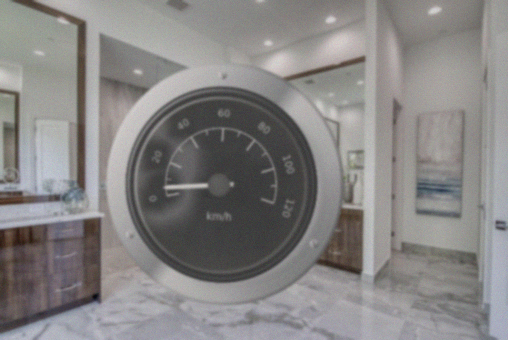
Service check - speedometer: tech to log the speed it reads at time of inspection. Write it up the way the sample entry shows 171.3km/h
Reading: 5km/h
